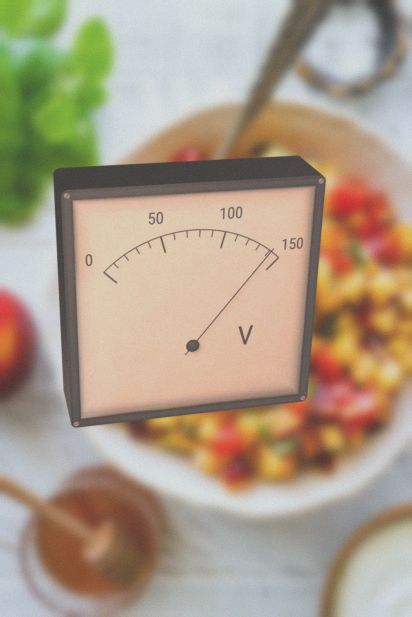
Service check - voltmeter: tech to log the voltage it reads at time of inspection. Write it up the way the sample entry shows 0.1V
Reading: 140V
